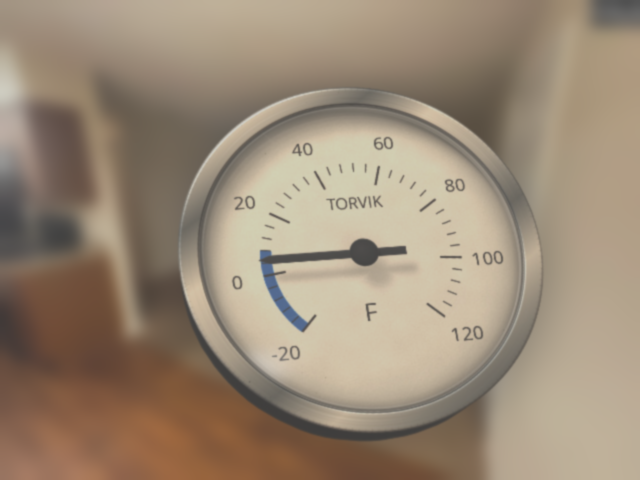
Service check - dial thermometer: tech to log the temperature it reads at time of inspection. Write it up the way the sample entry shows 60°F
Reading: 4°F
